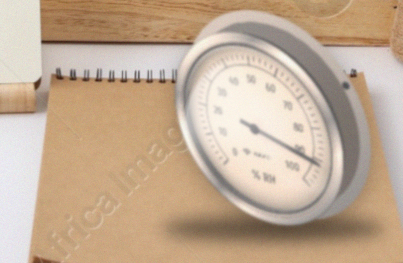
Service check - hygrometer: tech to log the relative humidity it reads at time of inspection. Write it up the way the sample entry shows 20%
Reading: 90%
